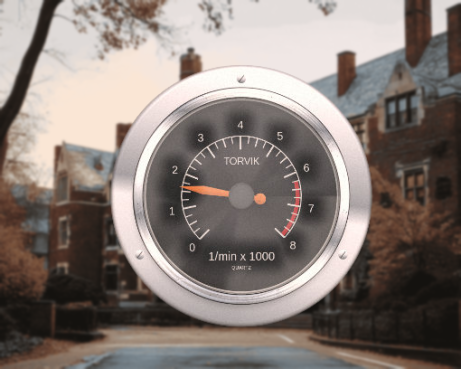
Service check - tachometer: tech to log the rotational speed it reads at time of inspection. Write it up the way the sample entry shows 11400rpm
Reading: 1625rpm
